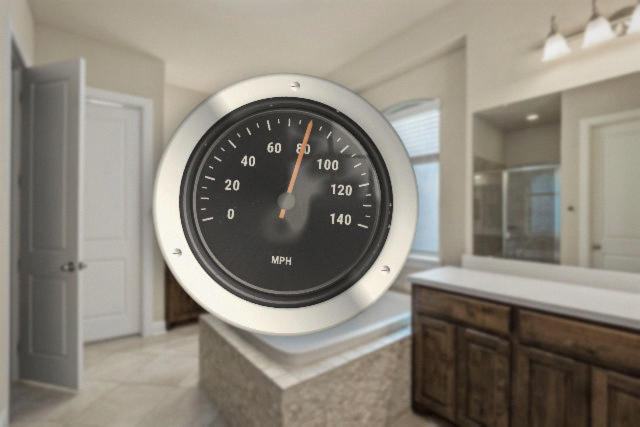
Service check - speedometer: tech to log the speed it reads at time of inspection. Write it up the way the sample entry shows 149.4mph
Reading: 80mph
